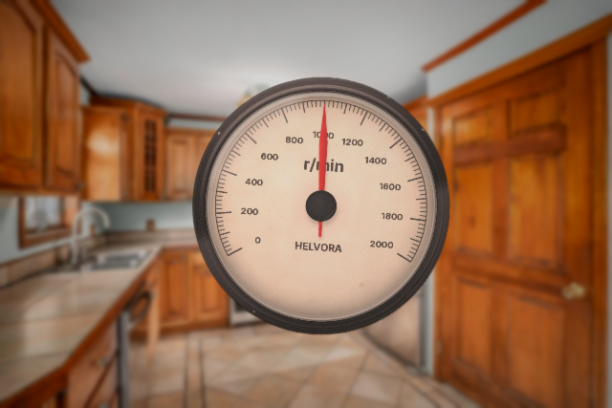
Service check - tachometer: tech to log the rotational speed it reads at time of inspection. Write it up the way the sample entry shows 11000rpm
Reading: 1000rpm
